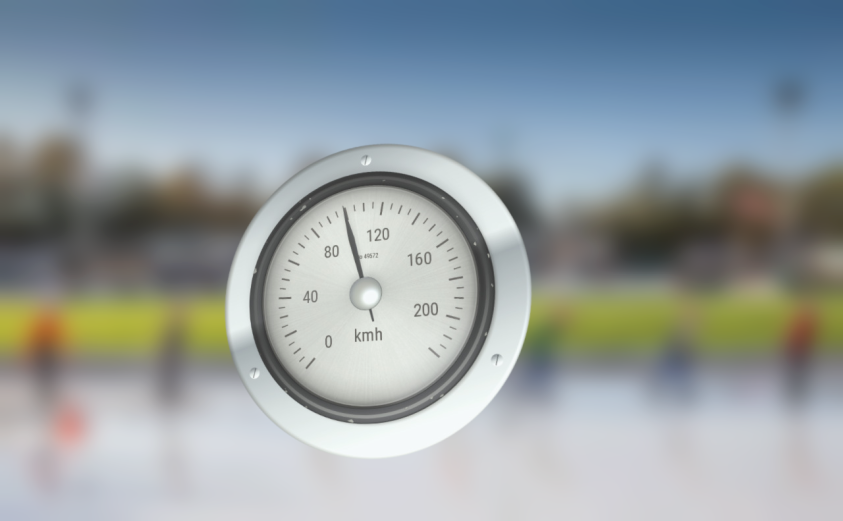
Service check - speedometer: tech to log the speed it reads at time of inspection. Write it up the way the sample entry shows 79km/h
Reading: 100km/h
